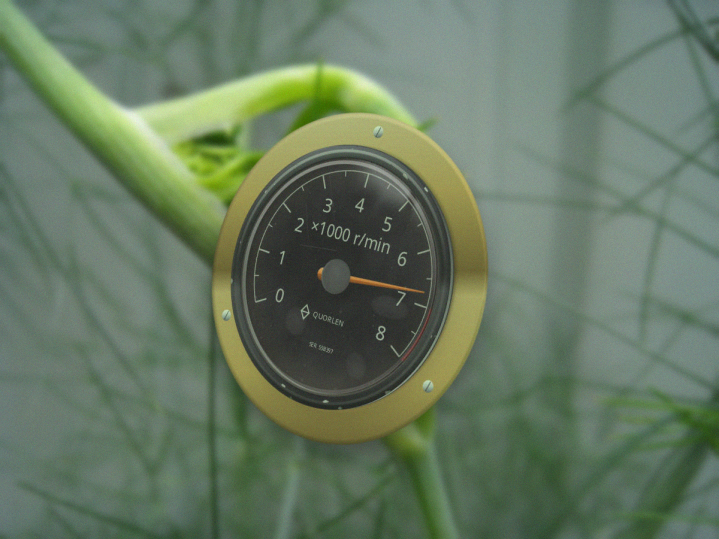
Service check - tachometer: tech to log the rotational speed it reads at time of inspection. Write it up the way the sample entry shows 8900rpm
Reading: 6750rpm
